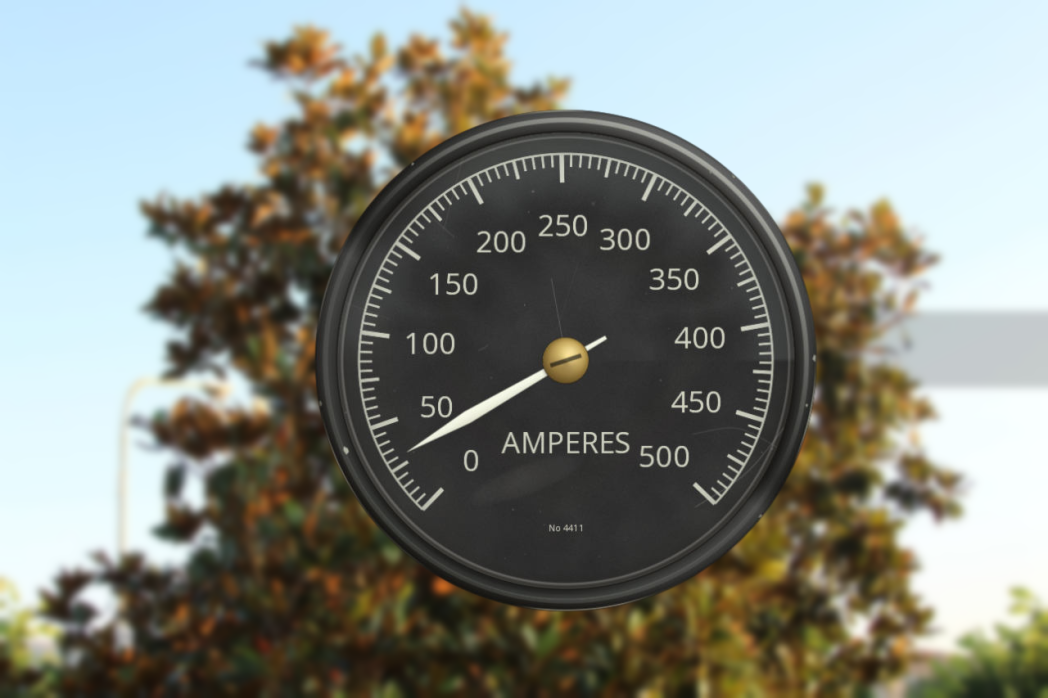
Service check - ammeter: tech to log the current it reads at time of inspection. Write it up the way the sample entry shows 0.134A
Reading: 30A
